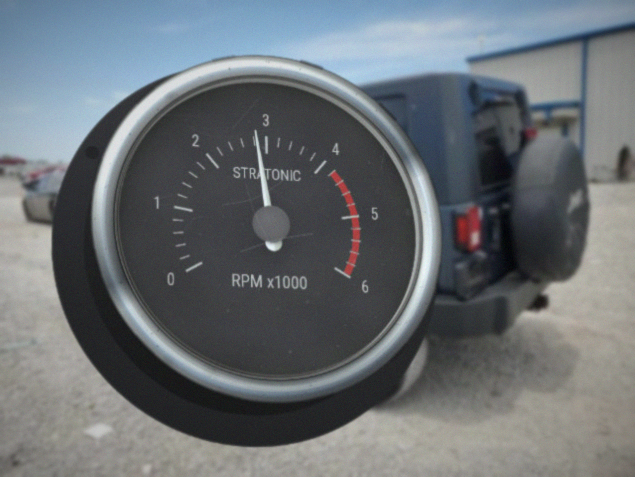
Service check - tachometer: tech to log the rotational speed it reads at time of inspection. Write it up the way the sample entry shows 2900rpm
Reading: 2800rpm
